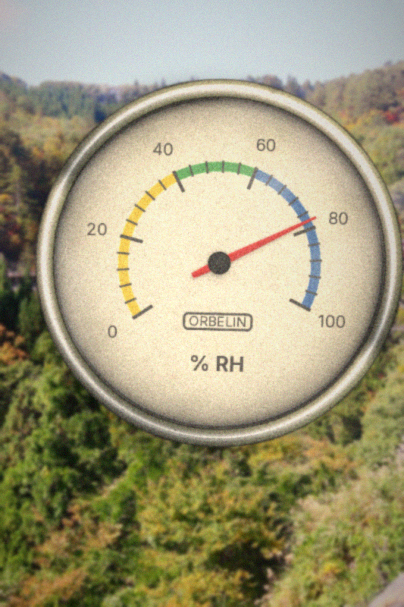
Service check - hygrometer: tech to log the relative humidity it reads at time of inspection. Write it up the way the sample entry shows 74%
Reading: 78%
